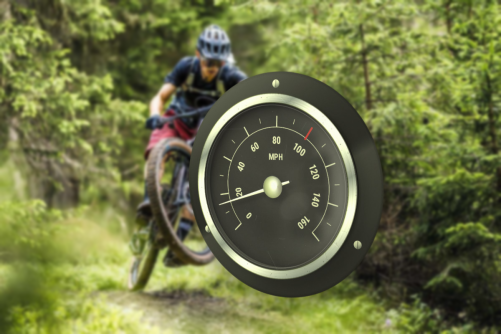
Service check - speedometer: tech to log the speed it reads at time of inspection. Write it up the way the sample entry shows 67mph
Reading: 15mph
